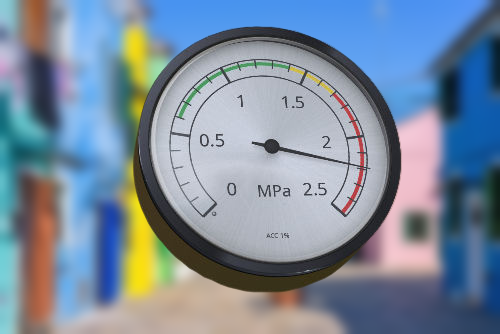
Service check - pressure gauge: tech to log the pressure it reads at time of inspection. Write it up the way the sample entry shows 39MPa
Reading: 2.2MPa
